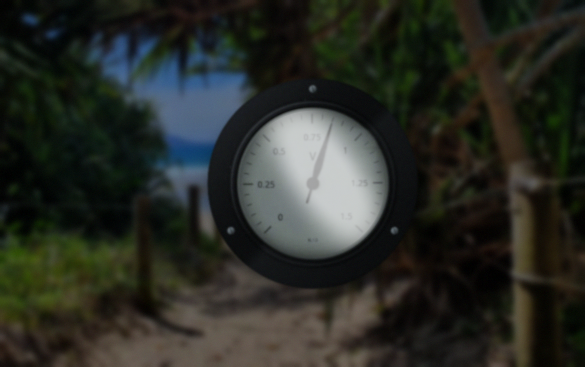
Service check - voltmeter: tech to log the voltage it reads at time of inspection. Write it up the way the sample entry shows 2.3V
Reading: 0.85V
